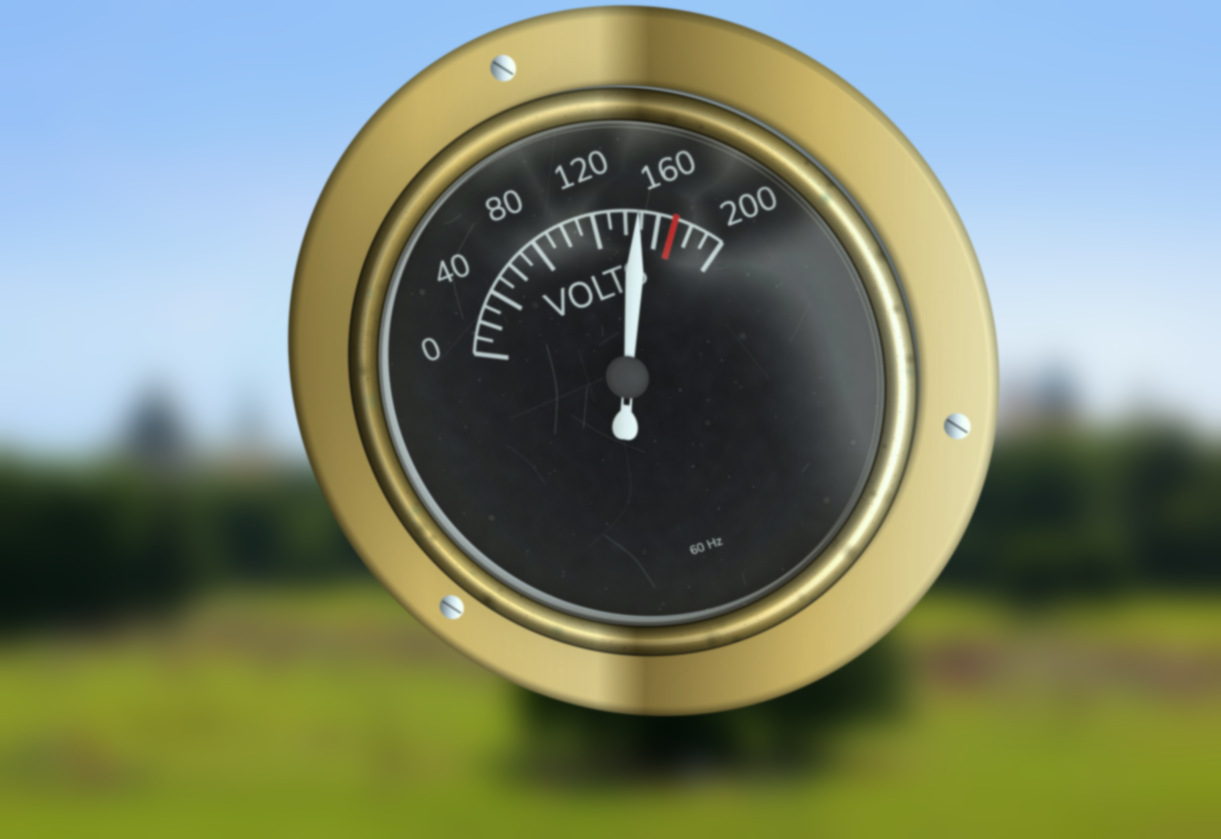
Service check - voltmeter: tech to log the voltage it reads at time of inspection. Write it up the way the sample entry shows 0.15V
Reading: 150V
